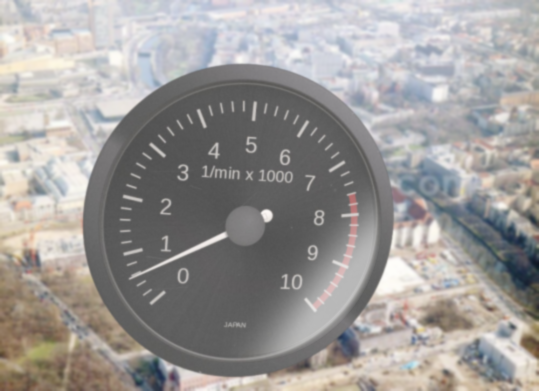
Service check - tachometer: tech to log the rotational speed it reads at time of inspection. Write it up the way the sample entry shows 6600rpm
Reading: 600rpm
